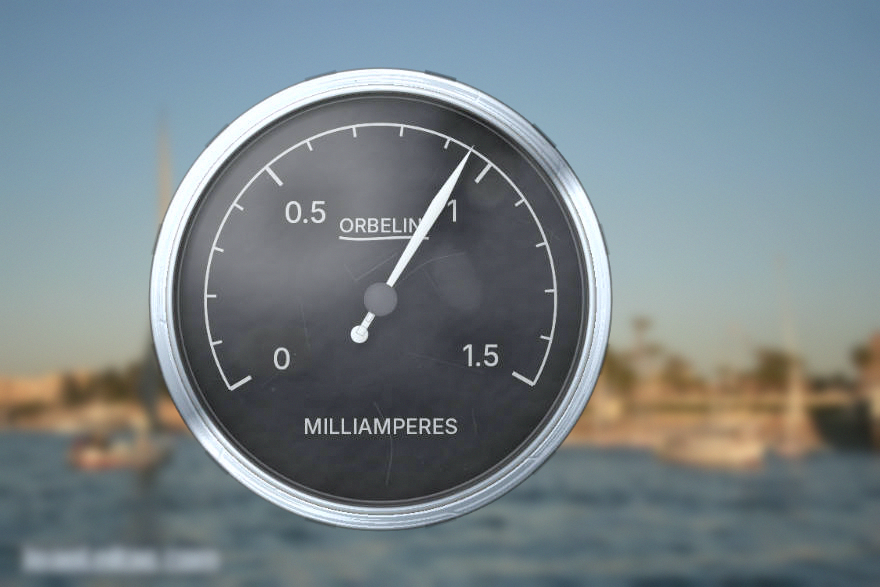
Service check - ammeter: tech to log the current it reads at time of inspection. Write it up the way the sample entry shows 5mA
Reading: 0.95mA
